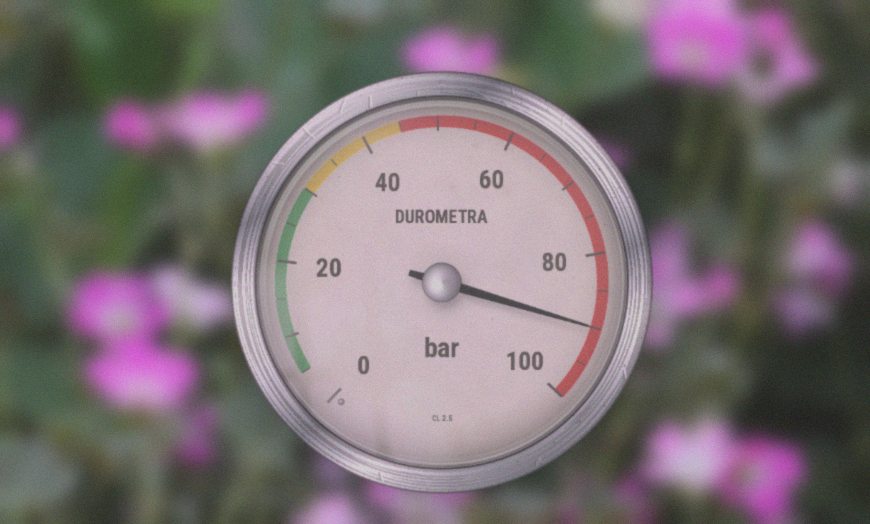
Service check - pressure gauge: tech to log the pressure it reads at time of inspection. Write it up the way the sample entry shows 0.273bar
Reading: 90bar
